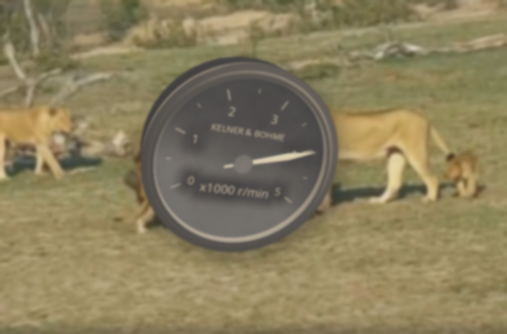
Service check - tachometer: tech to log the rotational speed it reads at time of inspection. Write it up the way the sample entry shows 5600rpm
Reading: 4000rpm
